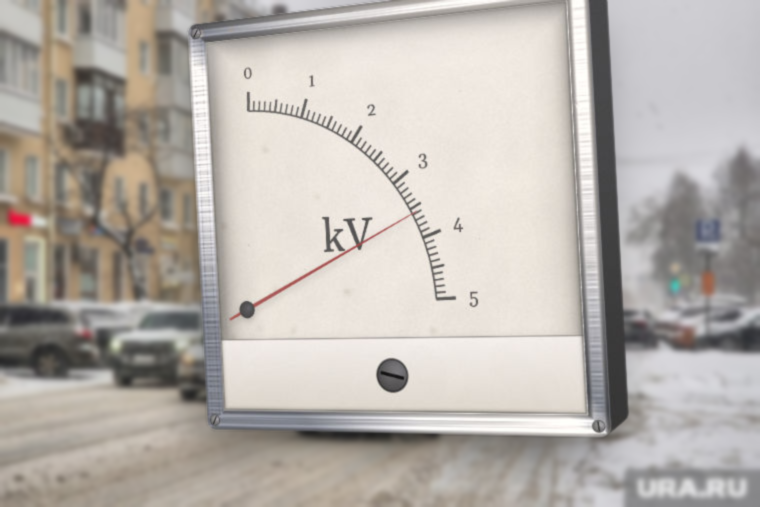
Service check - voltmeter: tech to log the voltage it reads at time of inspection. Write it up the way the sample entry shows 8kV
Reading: 3.6kV
